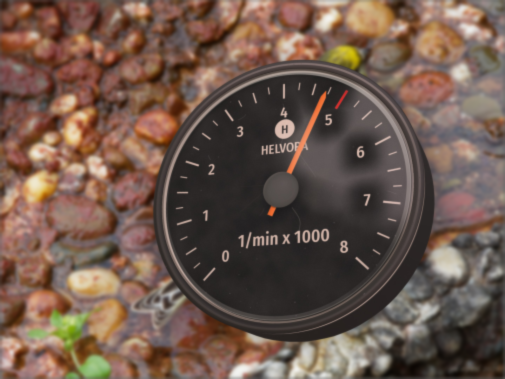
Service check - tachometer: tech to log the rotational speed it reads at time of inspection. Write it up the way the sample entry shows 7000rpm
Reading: 4750rpm
